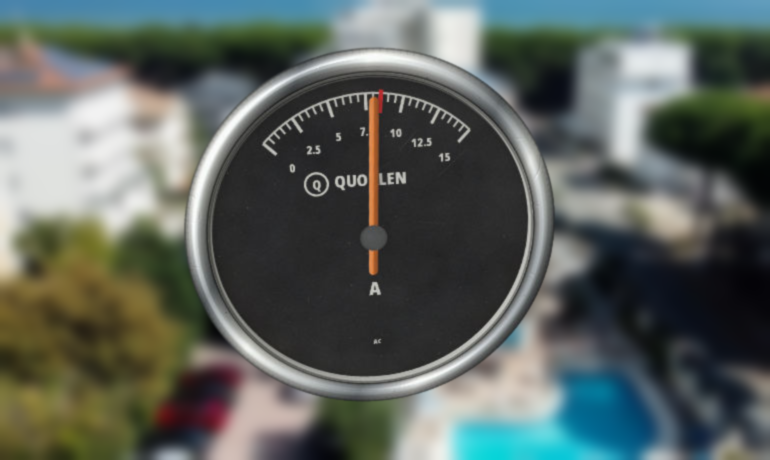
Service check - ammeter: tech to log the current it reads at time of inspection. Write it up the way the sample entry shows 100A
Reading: 8A
